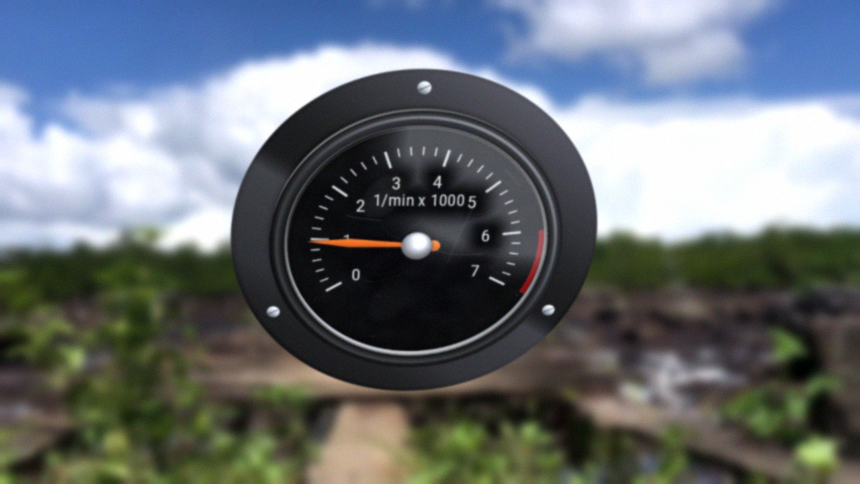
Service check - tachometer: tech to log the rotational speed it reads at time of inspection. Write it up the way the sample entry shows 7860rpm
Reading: 1000rpm
